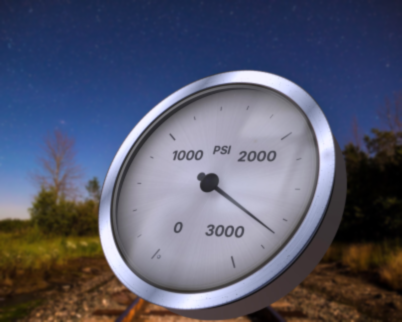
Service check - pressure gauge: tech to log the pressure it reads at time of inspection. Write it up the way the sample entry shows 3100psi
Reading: 2700psi
